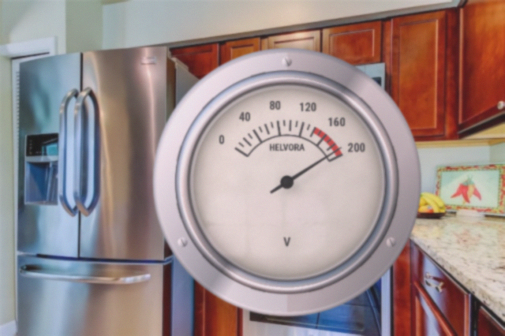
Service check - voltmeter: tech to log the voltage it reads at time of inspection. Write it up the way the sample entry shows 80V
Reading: 190V
